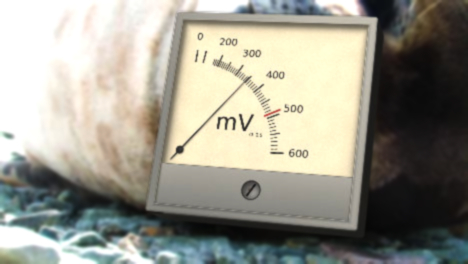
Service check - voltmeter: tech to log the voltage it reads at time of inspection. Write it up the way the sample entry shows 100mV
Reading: 350mV
